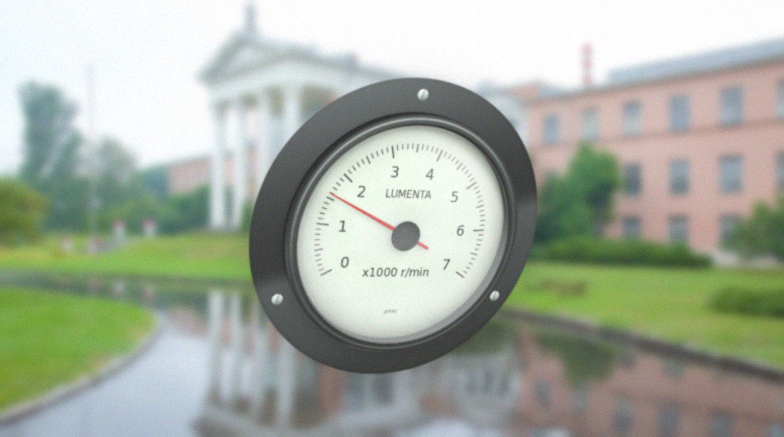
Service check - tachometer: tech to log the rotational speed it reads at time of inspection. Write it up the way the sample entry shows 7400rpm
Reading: 1600rpm
